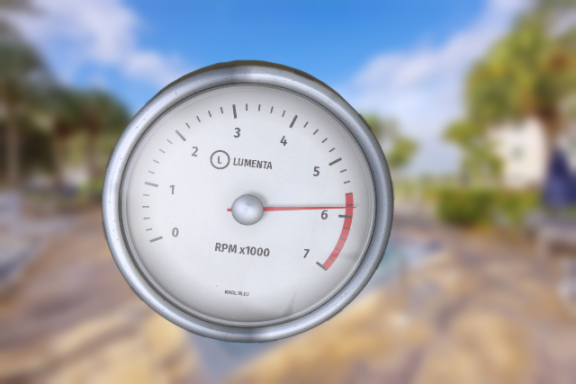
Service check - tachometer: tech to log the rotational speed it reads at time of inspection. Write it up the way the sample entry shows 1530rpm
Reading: 5800rpm
